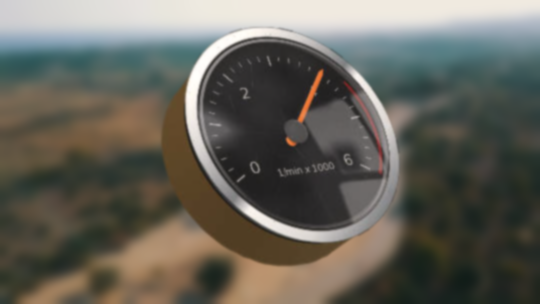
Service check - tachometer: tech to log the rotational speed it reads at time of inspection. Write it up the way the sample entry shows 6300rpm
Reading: 4000rpm
